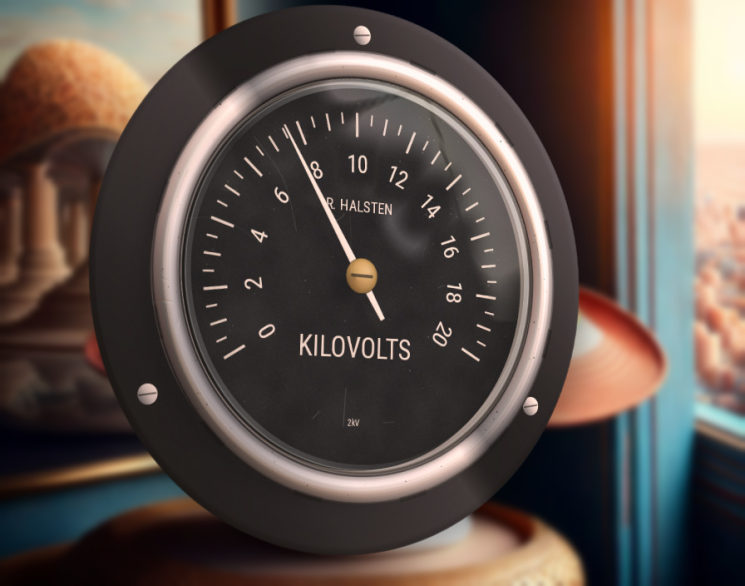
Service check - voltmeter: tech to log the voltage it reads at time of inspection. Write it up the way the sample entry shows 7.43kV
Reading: 7.5kV
